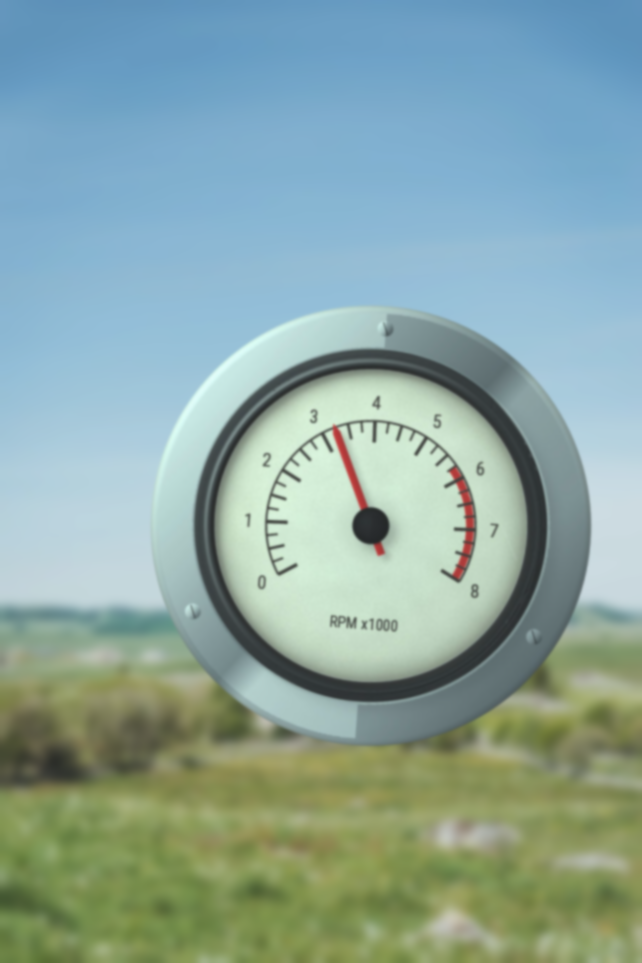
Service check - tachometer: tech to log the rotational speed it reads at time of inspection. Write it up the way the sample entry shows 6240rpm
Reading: 3250rpm
